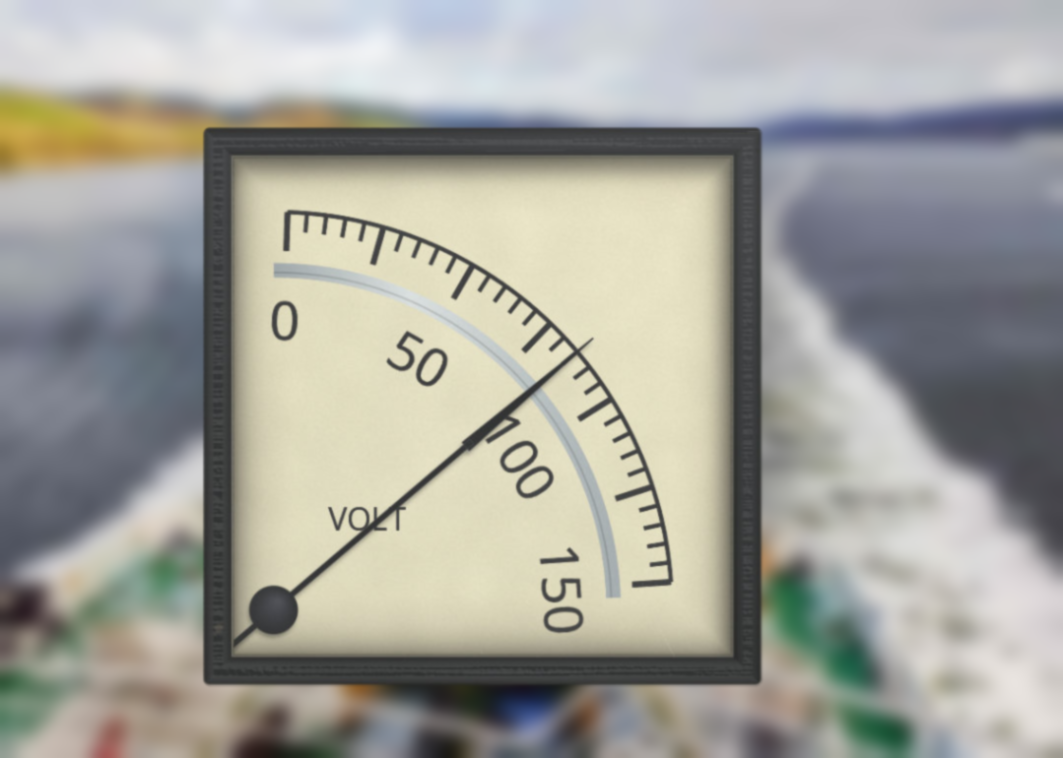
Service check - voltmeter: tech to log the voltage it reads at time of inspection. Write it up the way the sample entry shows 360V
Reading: 85V
